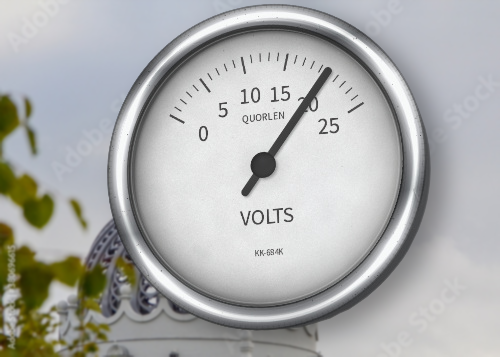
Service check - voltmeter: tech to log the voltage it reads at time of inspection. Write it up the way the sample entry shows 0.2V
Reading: 20V
